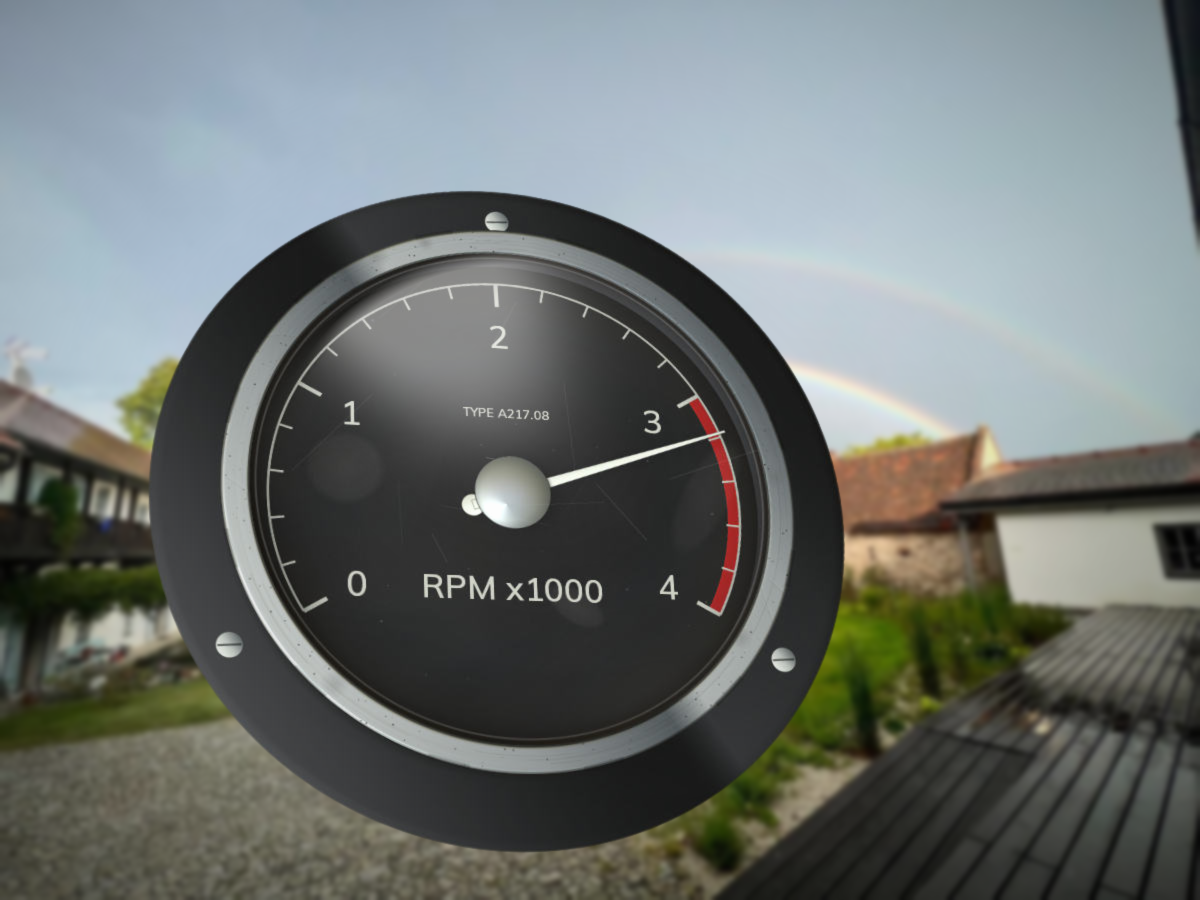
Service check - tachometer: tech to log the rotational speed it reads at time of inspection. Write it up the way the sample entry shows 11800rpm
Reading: 3200rpm
